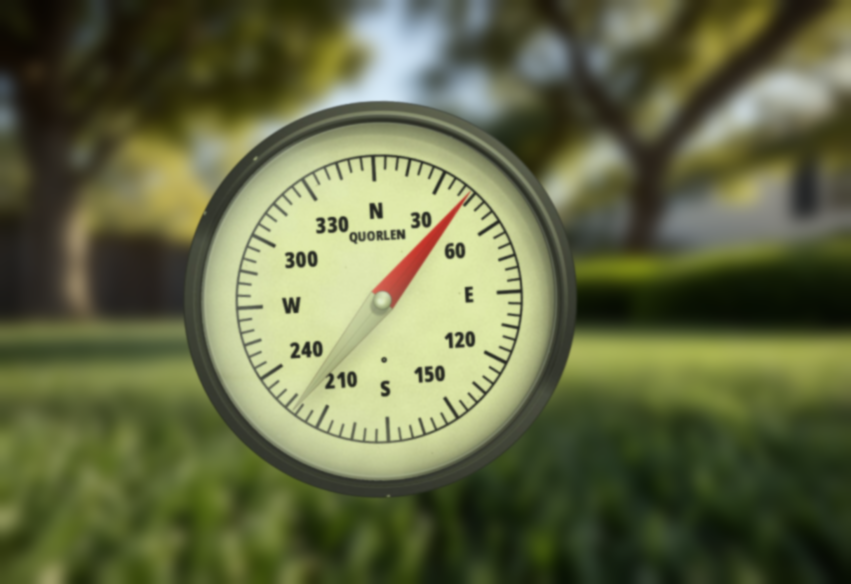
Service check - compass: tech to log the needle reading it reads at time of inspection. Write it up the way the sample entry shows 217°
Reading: 42.5°
